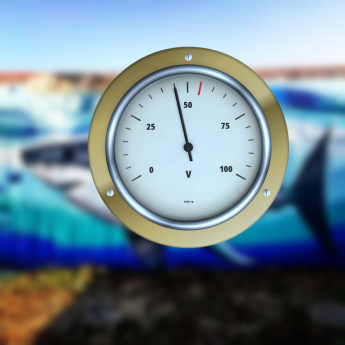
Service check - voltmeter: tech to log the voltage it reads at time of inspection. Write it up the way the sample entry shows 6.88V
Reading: 45V
